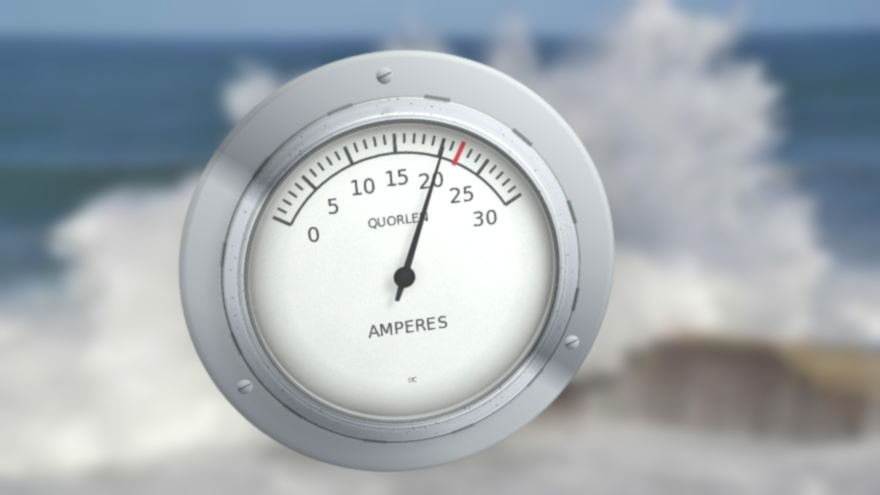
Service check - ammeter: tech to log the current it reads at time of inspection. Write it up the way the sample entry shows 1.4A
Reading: 20A
